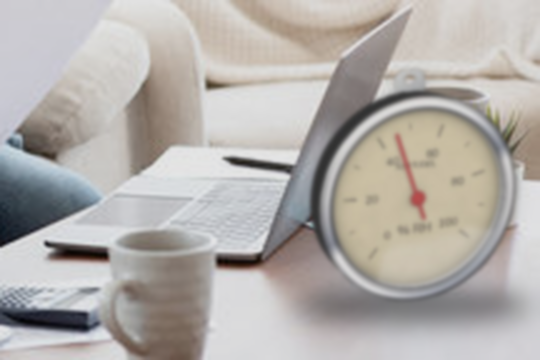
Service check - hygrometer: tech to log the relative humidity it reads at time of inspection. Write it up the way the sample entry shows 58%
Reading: 45%
